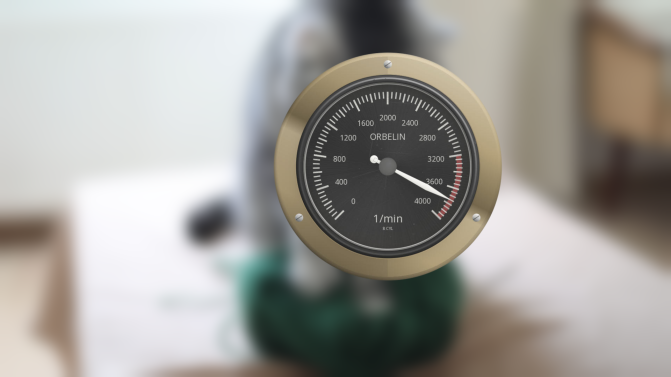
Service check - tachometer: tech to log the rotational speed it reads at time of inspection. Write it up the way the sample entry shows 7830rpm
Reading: 3750rpm
